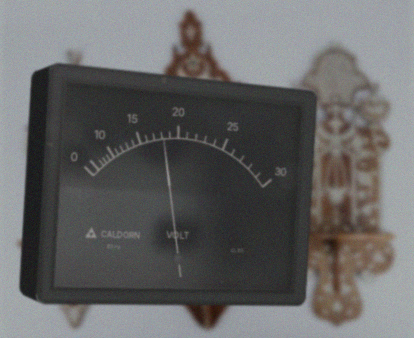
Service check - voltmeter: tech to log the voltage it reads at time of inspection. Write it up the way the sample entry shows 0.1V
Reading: 18V
